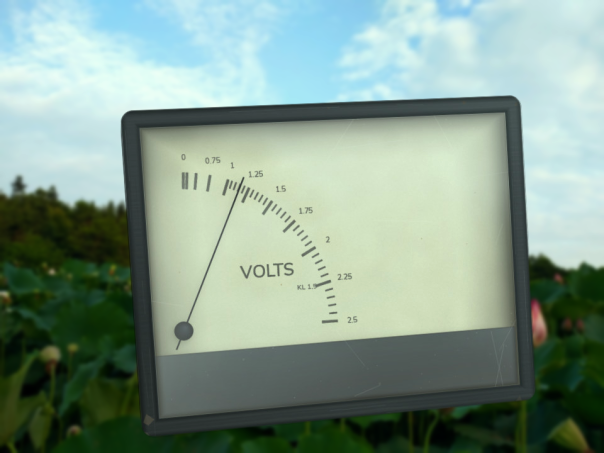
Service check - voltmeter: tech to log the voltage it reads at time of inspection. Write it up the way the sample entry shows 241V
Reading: 1.15V
